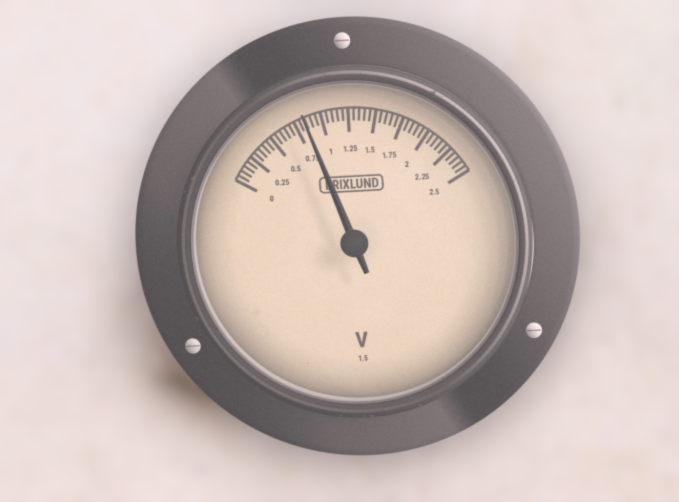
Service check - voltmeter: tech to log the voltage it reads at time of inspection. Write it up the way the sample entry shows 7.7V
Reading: 0.85V
